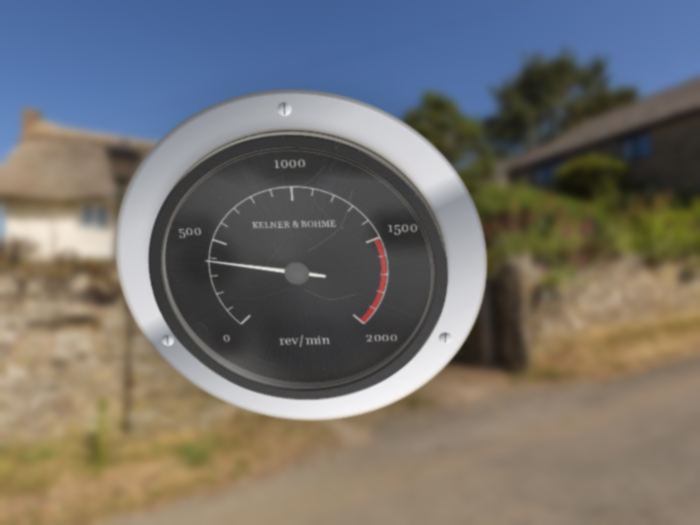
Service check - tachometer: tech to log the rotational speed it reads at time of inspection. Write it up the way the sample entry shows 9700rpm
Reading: 400rpm
